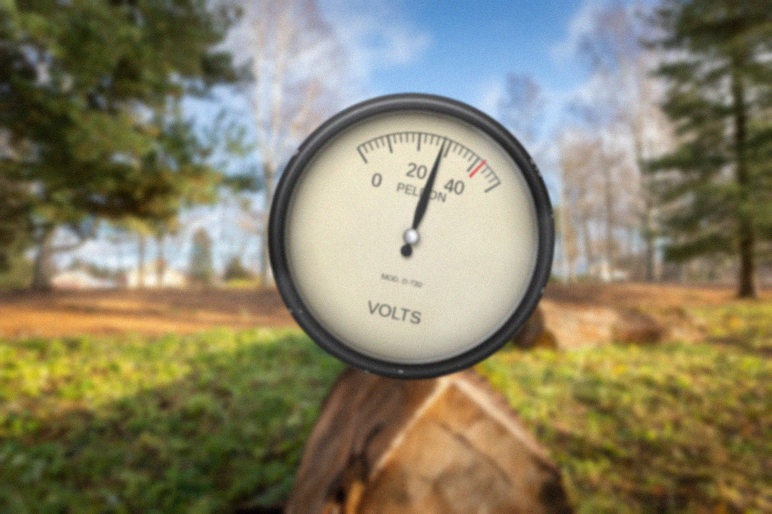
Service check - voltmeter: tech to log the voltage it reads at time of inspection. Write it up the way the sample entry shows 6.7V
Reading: 28V
